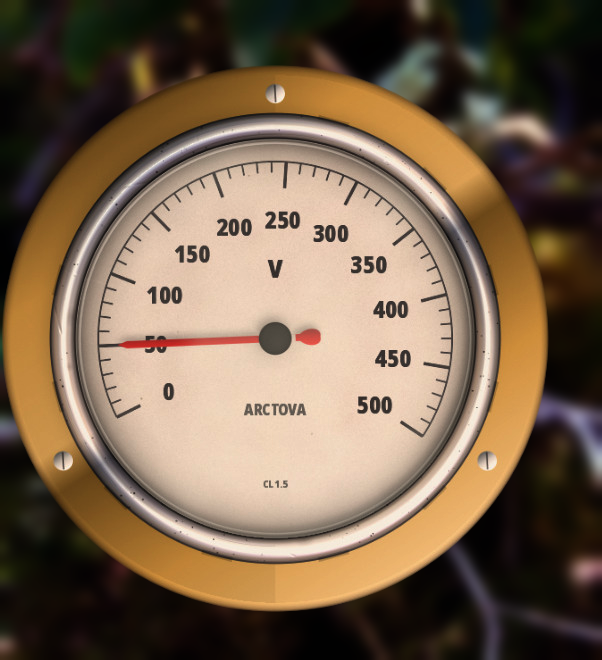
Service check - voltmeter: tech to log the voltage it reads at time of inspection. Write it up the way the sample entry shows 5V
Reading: 50V
